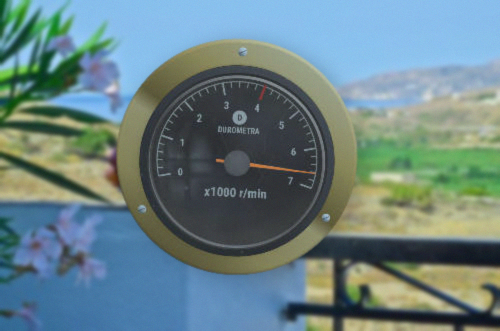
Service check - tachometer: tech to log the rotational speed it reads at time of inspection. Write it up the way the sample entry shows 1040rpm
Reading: 6600rpm
